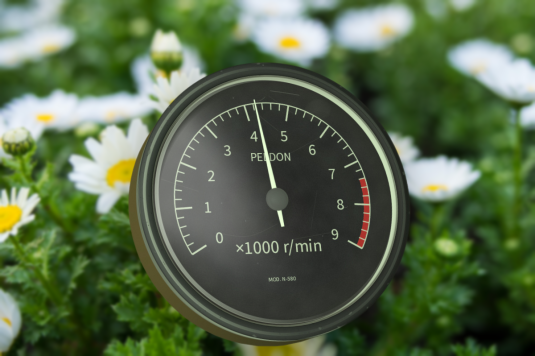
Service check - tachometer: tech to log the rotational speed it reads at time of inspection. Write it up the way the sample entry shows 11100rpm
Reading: 4200rpm
